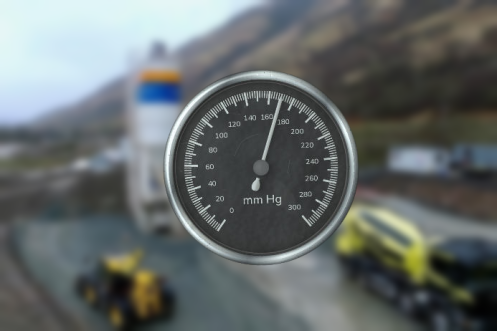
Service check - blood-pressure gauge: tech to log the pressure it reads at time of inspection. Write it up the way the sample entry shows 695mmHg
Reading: 170mmHg
